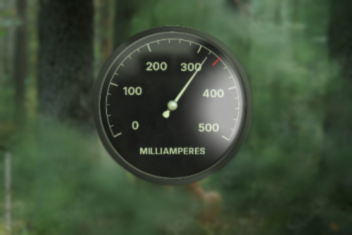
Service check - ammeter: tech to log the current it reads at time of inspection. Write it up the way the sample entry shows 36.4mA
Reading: 320mA
